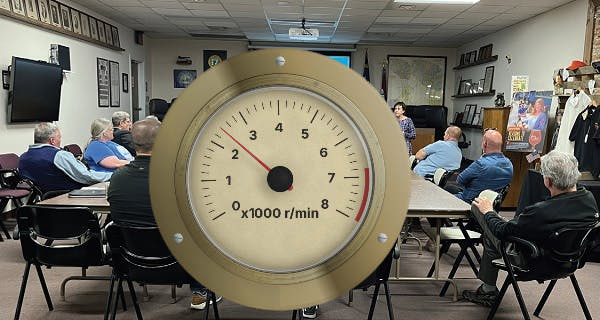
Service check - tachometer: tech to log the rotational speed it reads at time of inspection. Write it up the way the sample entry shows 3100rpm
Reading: 2400rpm
